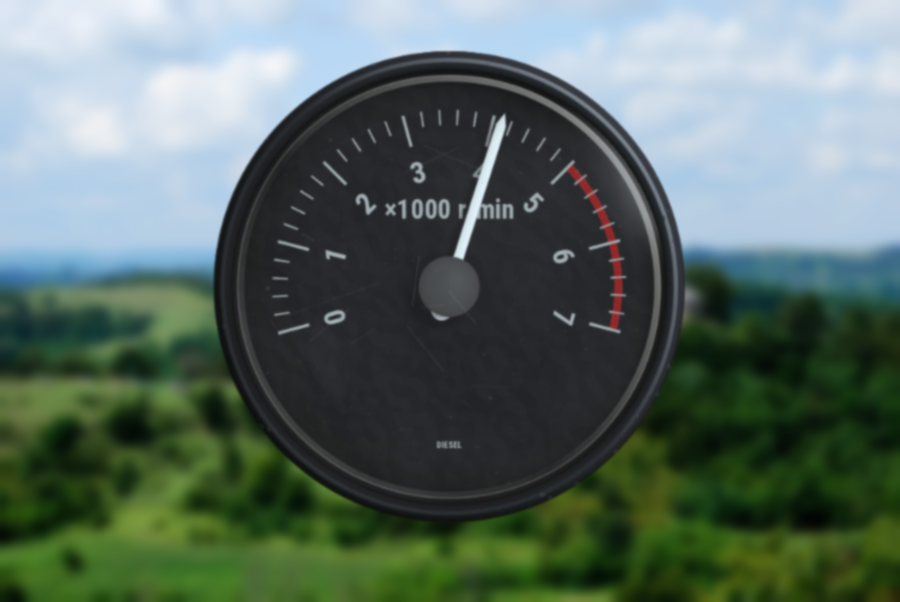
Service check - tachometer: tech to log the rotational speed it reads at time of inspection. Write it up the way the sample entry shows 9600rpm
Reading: 4100rpm
